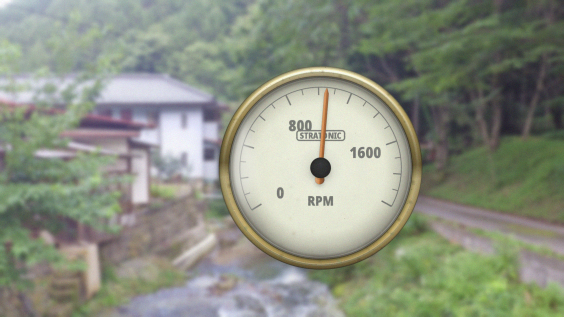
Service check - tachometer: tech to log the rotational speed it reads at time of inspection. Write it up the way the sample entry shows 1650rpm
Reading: 1050rpm
